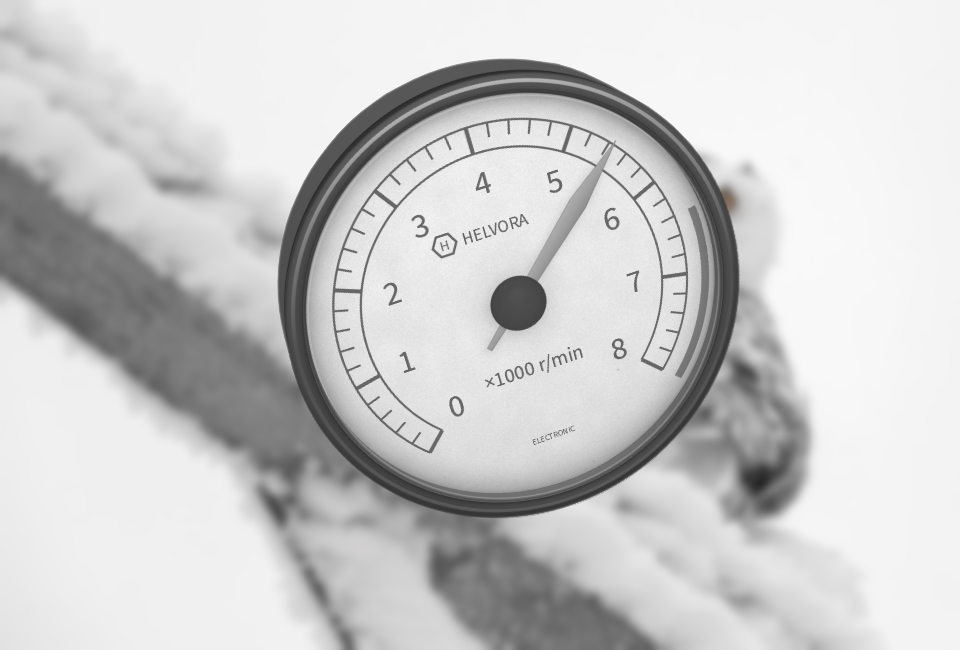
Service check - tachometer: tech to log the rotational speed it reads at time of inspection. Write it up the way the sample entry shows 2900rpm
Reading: 5400rpm
